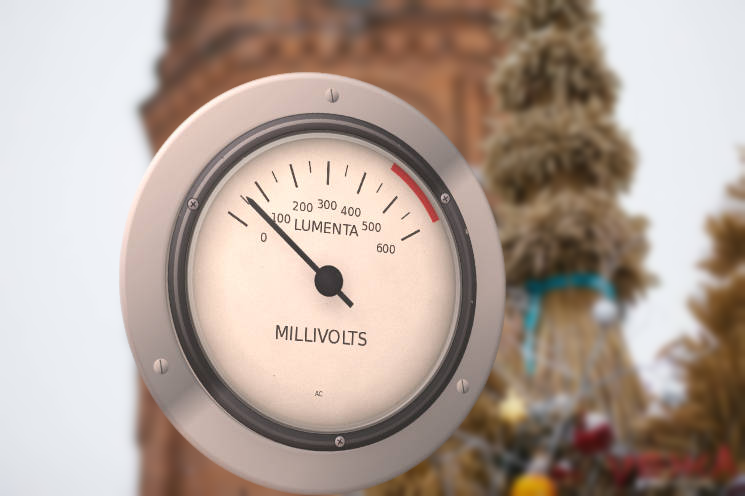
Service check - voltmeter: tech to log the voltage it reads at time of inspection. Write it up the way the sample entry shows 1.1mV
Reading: 50mV
